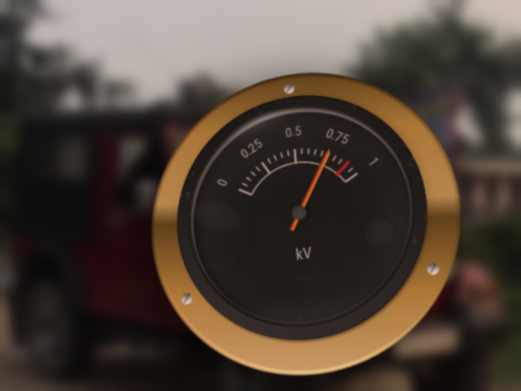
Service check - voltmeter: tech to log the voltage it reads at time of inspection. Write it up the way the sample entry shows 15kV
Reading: 0.75kV
